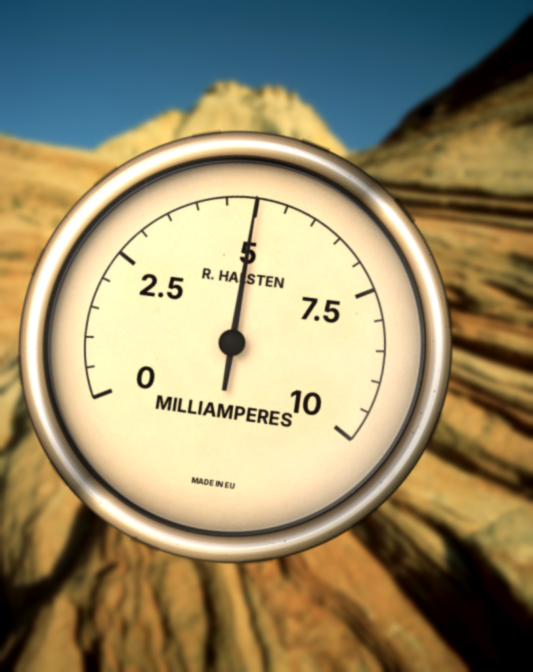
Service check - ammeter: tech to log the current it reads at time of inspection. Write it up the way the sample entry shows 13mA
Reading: 5mA
